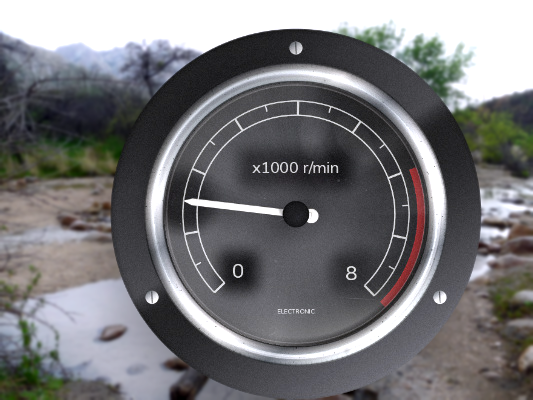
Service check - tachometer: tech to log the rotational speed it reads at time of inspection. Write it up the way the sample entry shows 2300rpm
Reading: 1500rpm
